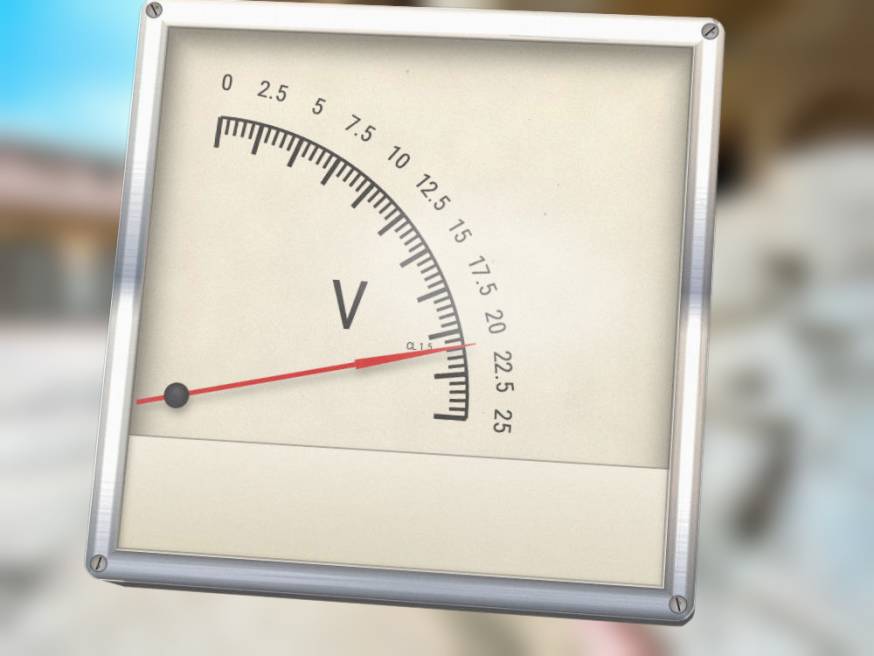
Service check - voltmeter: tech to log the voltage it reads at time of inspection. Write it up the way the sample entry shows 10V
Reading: 21V
